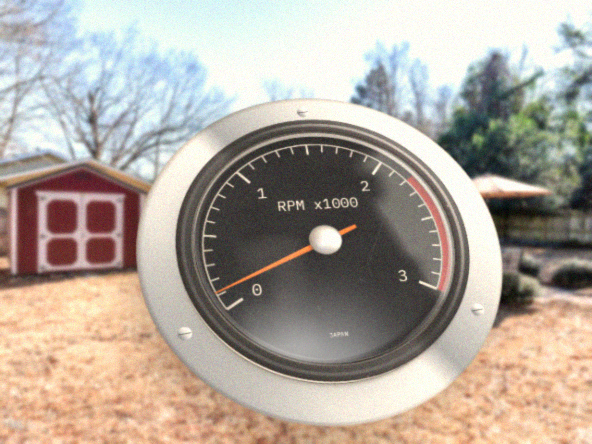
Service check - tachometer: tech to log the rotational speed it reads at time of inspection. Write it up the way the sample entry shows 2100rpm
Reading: 100rpm
